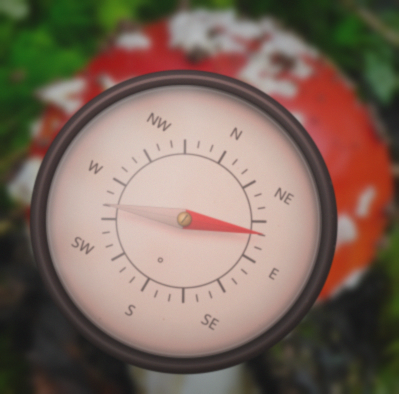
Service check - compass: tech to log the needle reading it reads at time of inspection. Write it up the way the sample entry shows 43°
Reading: 70°
